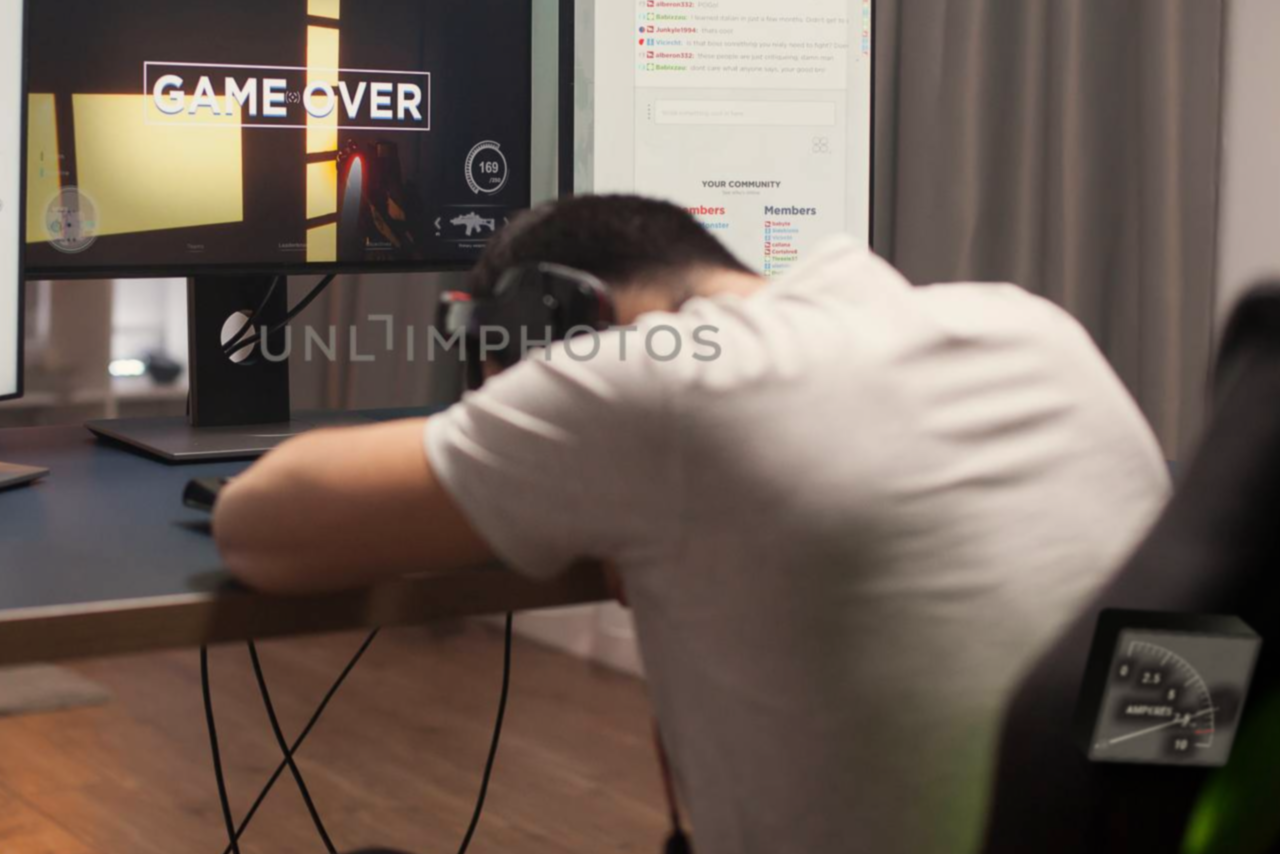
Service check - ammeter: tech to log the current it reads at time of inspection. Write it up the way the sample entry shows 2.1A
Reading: 7.5A
